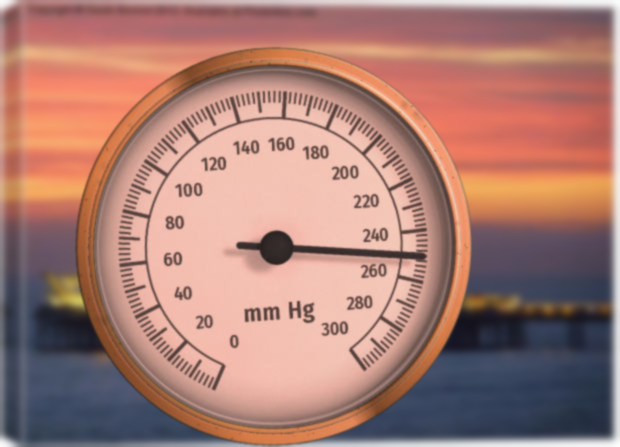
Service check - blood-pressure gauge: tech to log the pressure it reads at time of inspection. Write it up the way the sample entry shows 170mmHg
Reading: 250mmHg
